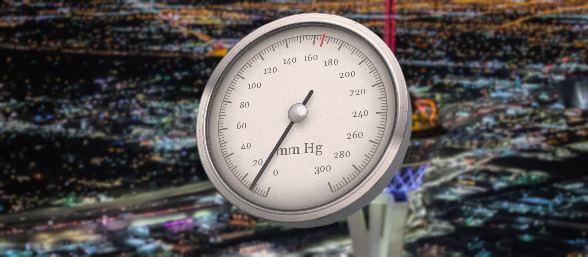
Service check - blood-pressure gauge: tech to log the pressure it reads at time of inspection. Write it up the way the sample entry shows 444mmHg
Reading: 10mmHg
